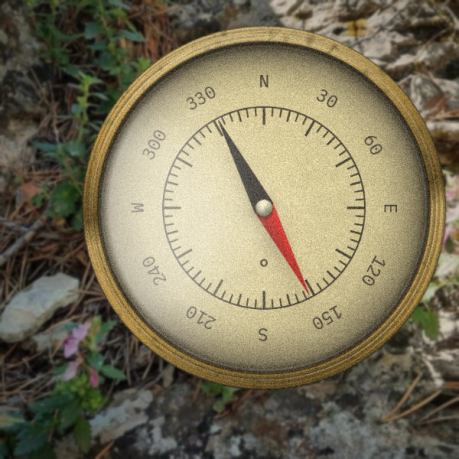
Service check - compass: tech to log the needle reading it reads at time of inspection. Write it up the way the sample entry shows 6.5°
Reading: 152.5°
